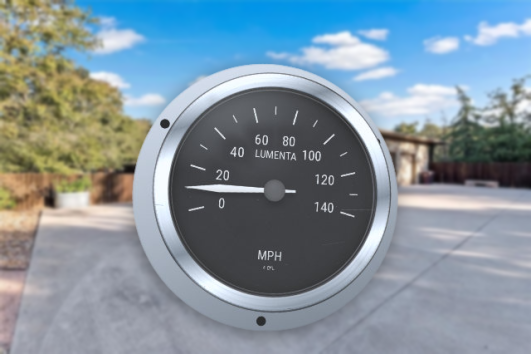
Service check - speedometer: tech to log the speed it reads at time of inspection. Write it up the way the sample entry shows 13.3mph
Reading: 10mph
